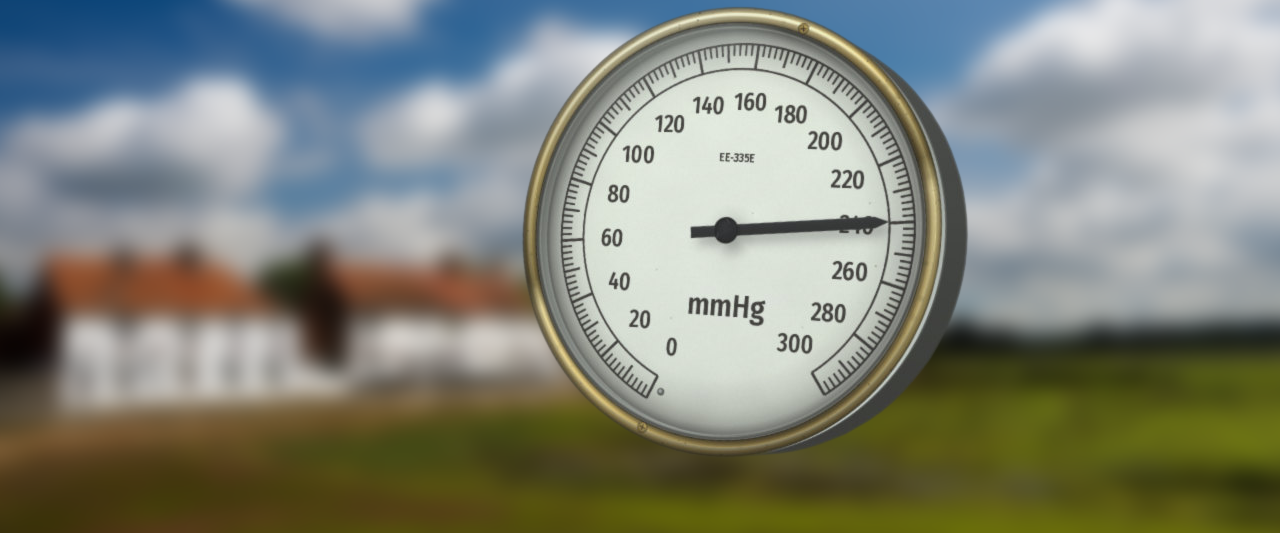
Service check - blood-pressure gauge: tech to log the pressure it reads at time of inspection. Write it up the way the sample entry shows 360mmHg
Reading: 240mmHg
